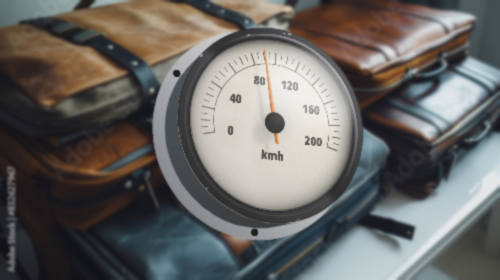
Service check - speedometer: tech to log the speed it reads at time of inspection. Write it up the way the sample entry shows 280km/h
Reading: 90km/h
